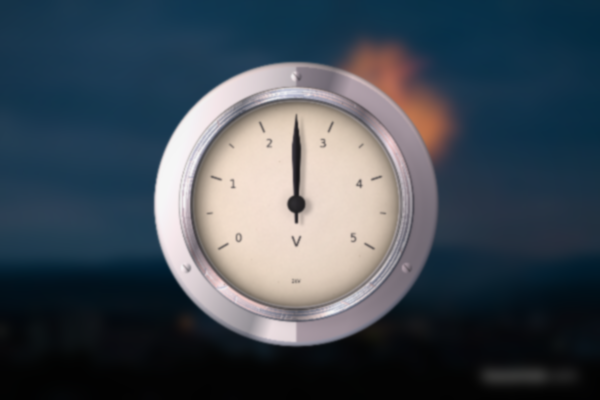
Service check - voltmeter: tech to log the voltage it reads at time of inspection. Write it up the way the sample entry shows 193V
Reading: 2.5V
